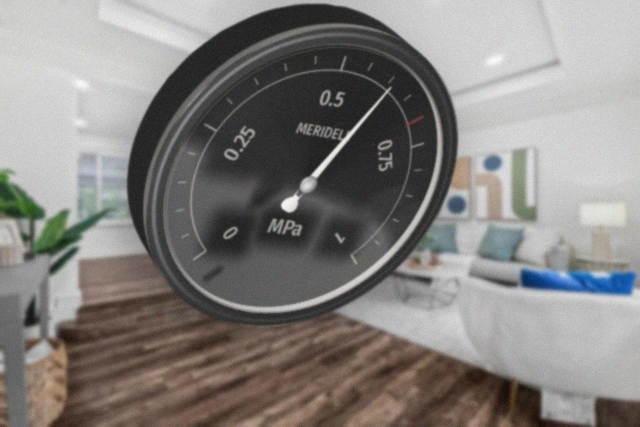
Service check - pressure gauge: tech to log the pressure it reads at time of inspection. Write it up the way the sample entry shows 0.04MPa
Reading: 0.6MPa
